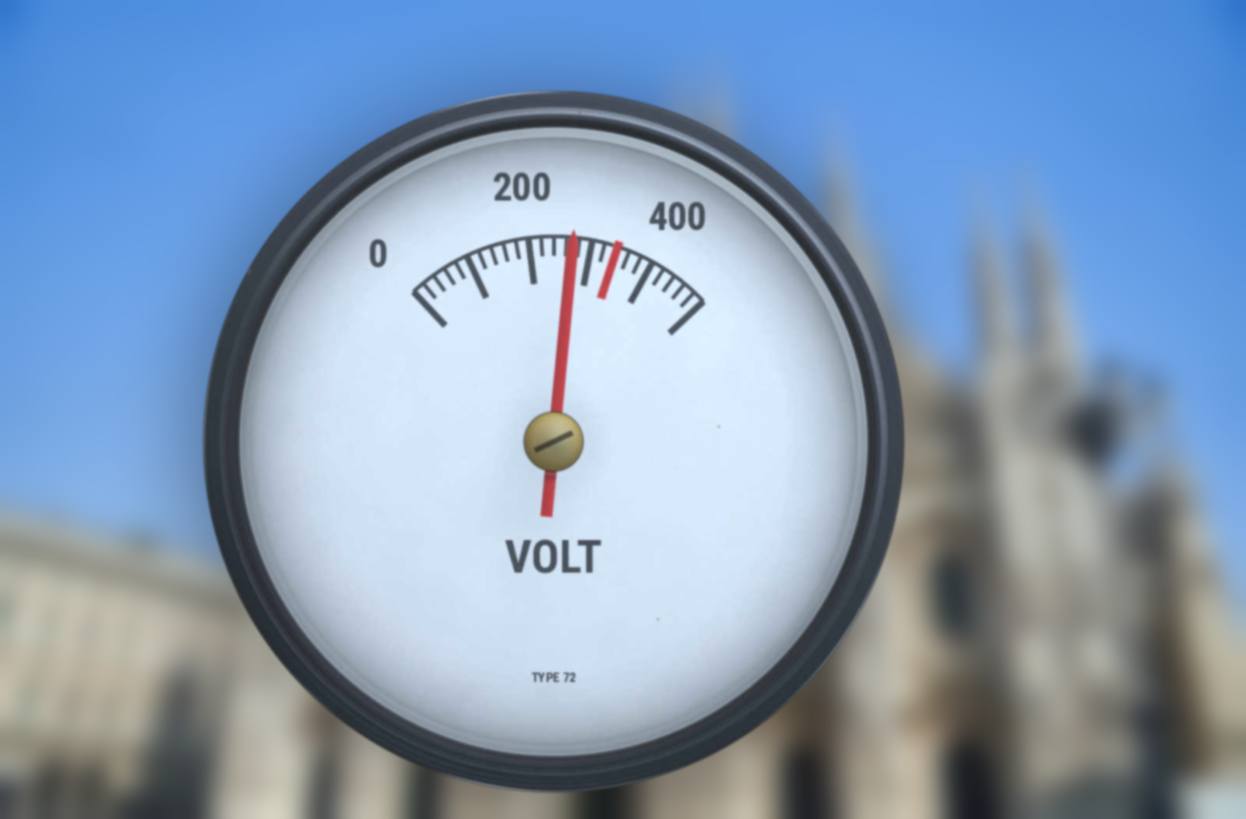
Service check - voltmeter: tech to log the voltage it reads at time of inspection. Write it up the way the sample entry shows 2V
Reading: 270V
